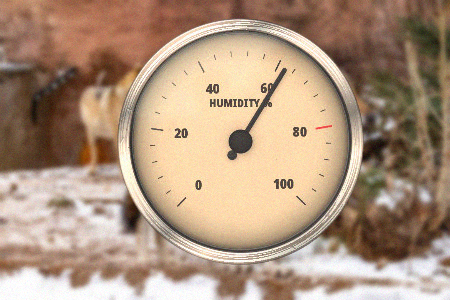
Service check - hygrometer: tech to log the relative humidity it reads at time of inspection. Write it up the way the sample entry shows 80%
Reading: 62%
